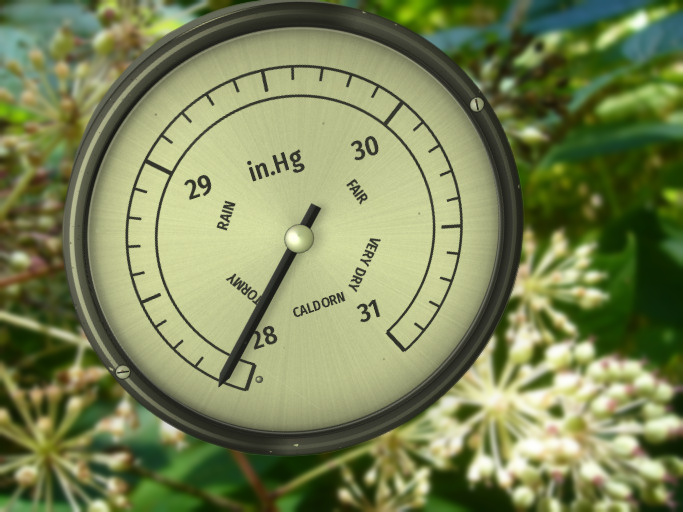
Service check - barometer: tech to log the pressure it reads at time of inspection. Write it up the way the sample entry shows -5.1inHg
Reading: 28.1inHg
